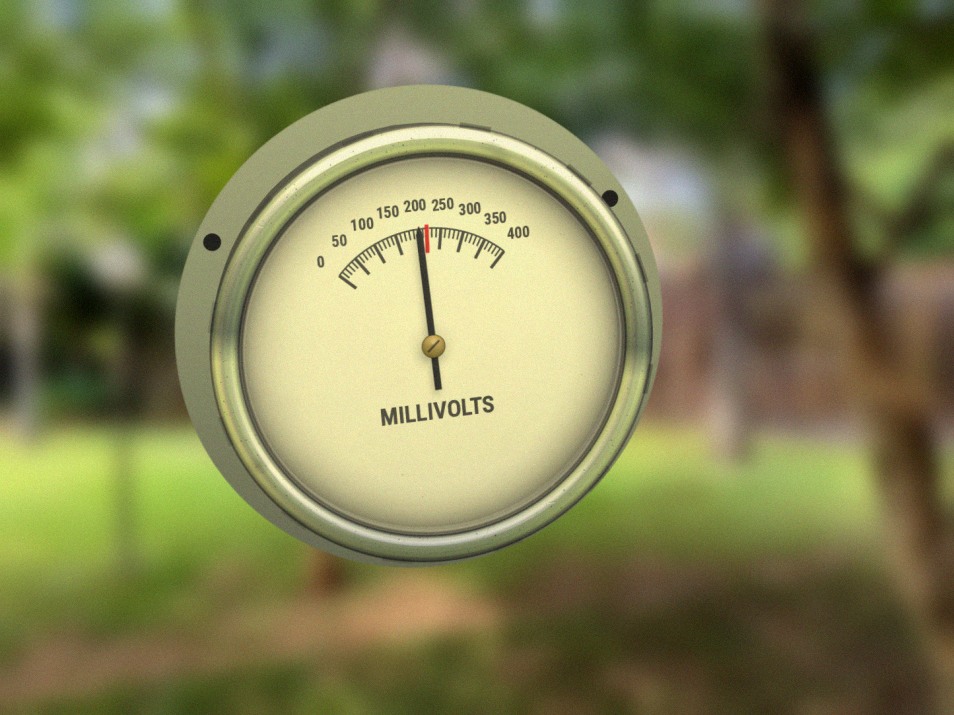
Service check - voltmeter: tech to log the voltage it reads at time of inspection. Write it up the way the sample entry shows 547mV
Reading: 200mV
